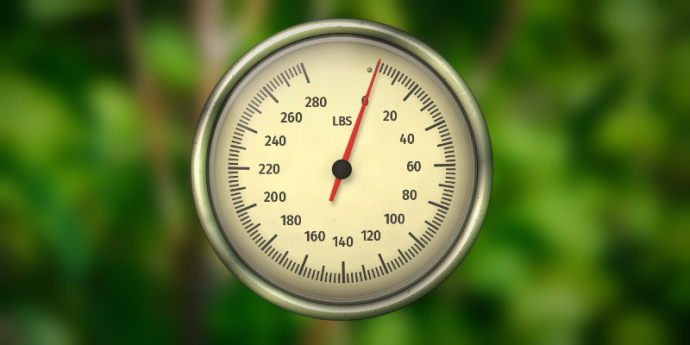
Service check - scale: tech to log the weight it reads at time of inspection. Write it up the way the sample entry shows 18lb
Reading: 0lb
